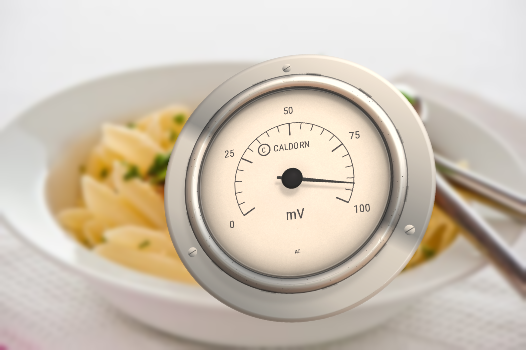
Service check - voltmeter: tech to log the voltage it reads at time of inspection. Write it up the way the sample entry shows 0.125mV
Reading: 92.5mV
